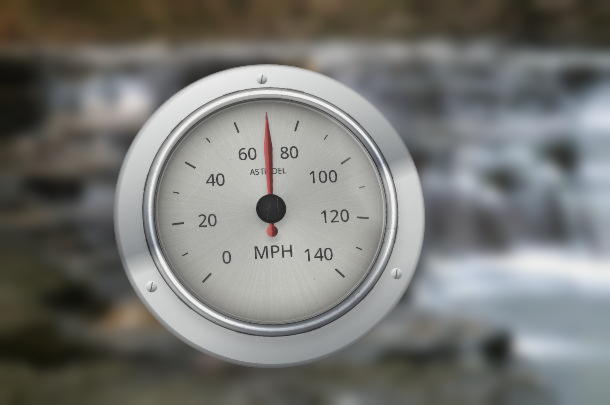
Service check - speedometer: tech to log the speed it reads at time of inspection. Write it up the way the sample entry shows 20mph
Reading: 70mph
